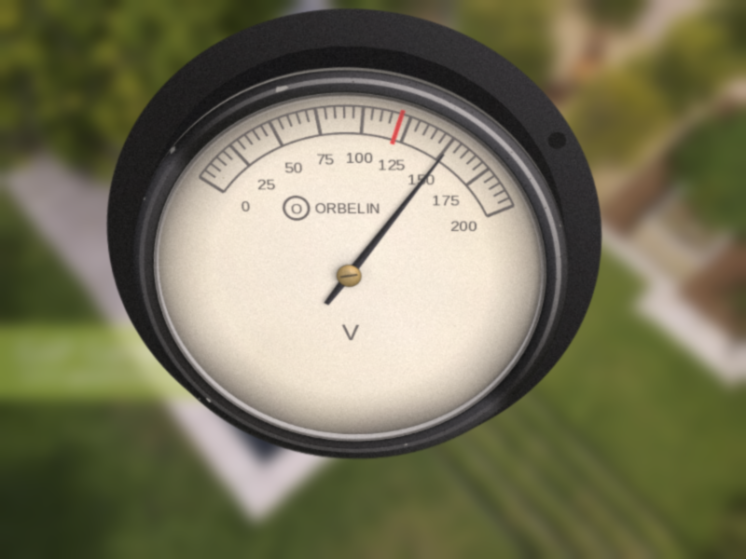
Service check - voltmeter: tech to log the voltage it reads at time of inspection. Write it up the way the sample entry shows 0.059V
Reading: 150V
